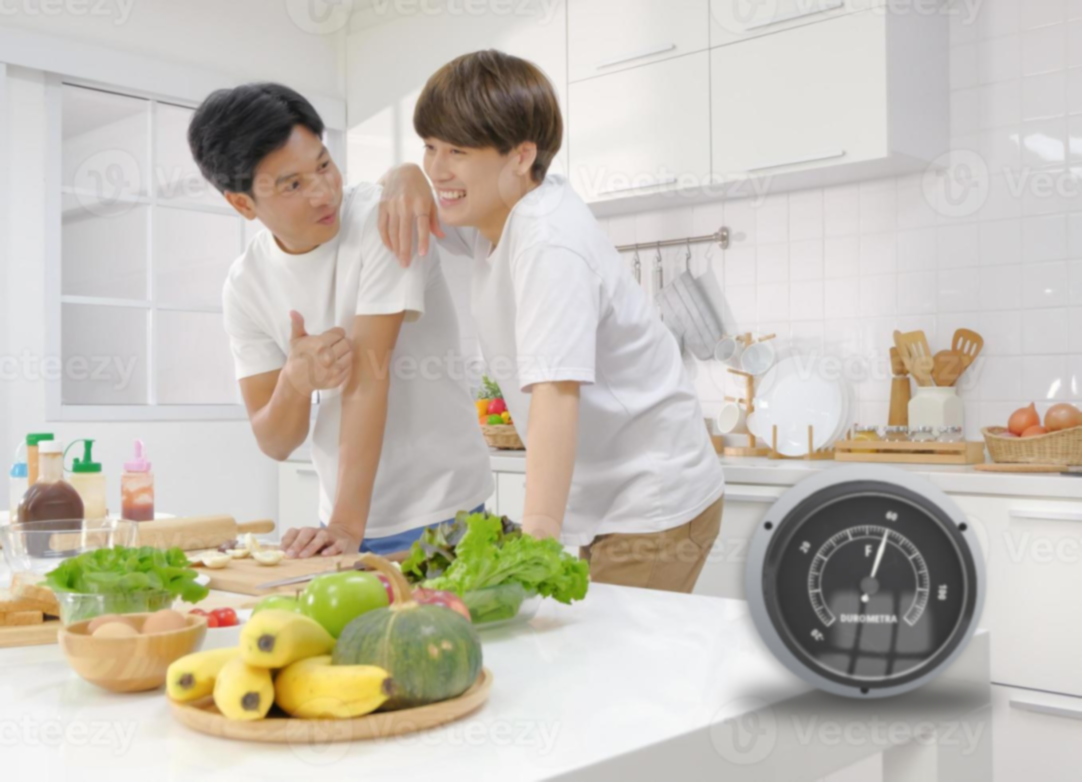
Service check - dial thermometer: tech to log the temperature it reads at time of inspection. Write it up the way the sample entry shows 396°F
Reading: 60°F
